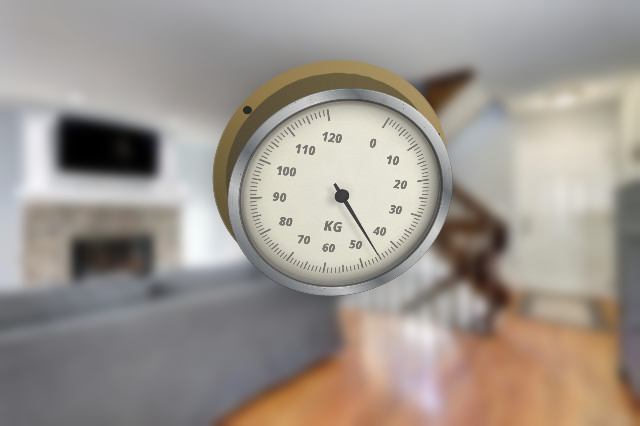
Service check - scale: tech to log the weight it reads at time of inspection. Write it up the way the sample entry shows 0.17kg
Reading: 45kg
